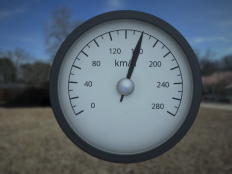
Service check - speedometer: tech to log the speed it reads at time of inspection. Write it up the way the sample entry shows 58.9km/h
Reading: 160km/h
